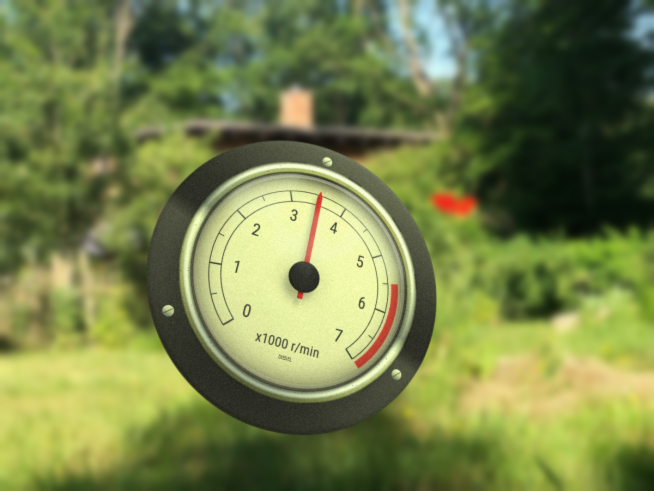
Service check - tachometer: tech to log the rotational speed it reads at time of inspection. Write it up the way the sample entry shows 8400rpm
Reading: 3500rpm
